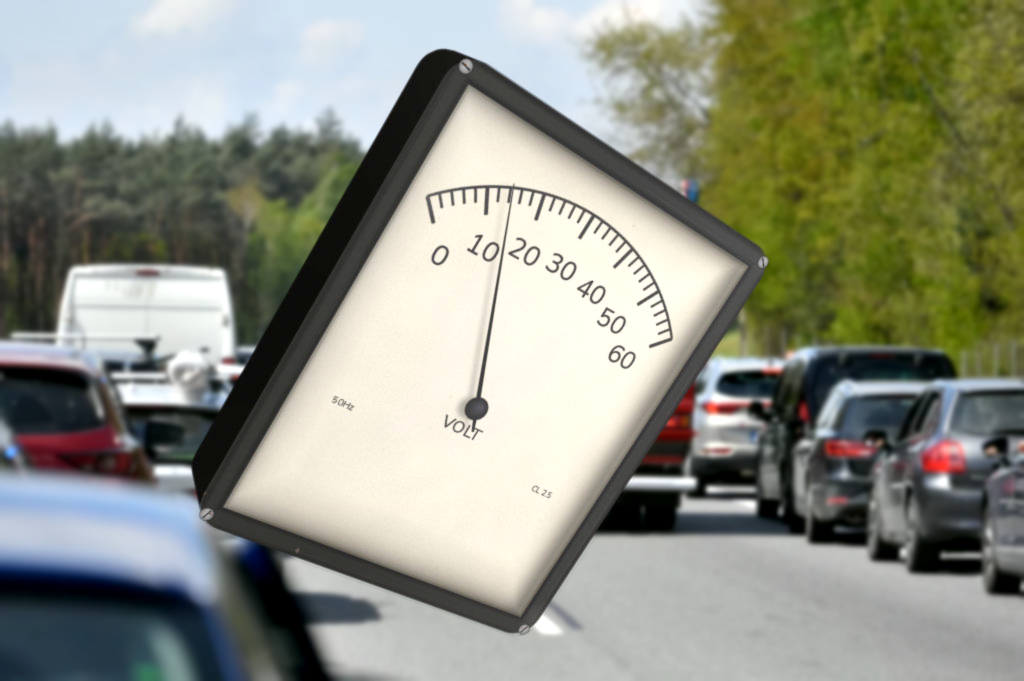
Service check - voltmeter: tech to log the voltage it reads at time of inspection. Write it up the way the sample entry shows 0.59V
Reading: 14V
